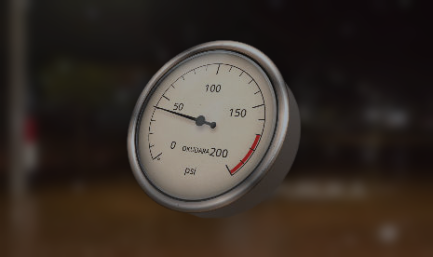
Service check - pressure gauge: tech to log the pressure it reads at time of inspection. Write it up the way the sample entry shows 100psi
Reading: 40psi
